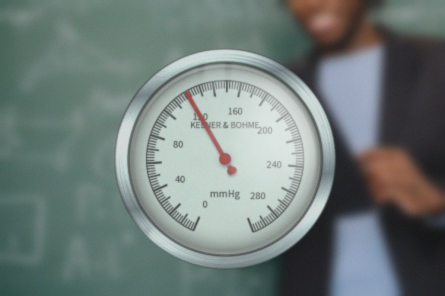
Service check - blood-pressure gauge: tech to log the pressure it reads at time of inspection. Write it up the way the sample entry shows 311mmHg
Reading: 120mmHg
